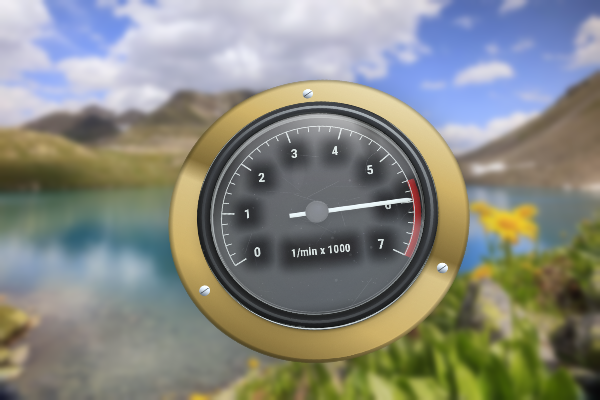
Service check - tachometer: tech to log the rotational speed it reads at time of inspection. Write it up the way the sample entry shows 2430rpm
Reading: 6000rpm
